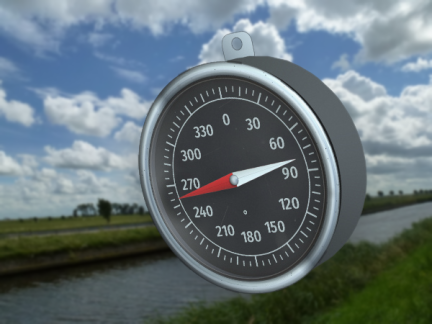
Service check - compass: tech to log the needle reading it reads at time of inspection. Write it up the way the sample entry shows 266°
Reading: 260°
